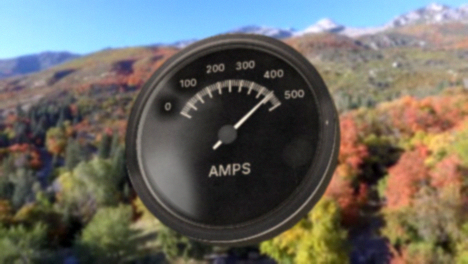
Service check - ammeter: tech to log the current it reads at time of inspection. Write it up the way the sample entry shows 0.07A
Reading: 450A
